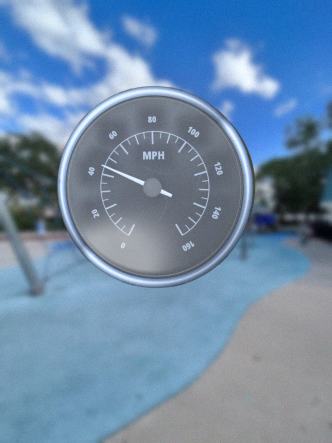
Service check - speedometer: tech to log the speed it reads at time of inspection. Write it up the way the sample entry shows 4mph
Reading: 45mph
